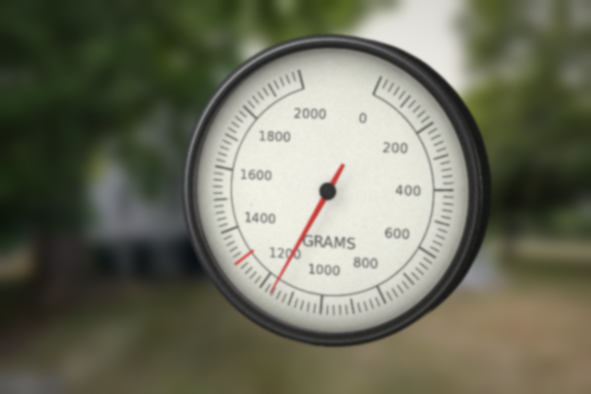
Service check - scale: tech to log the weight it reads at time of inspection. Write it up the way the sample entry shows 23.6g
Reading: 1160g
